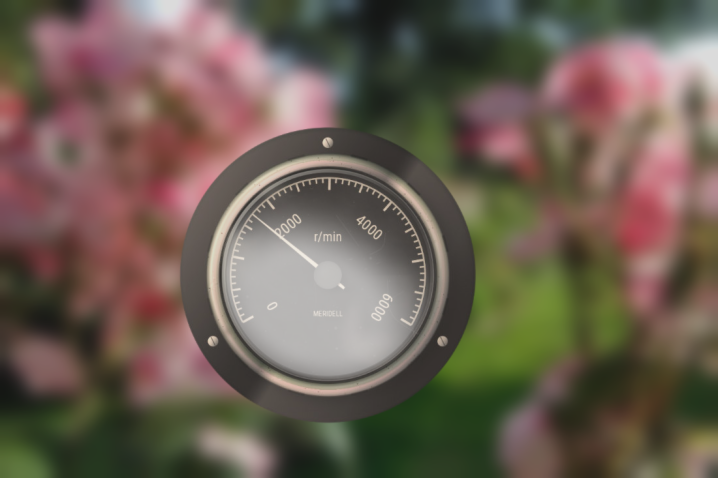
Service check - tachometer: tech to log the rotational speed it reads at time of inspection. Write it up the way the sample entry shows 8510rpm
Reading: 1700rpm
